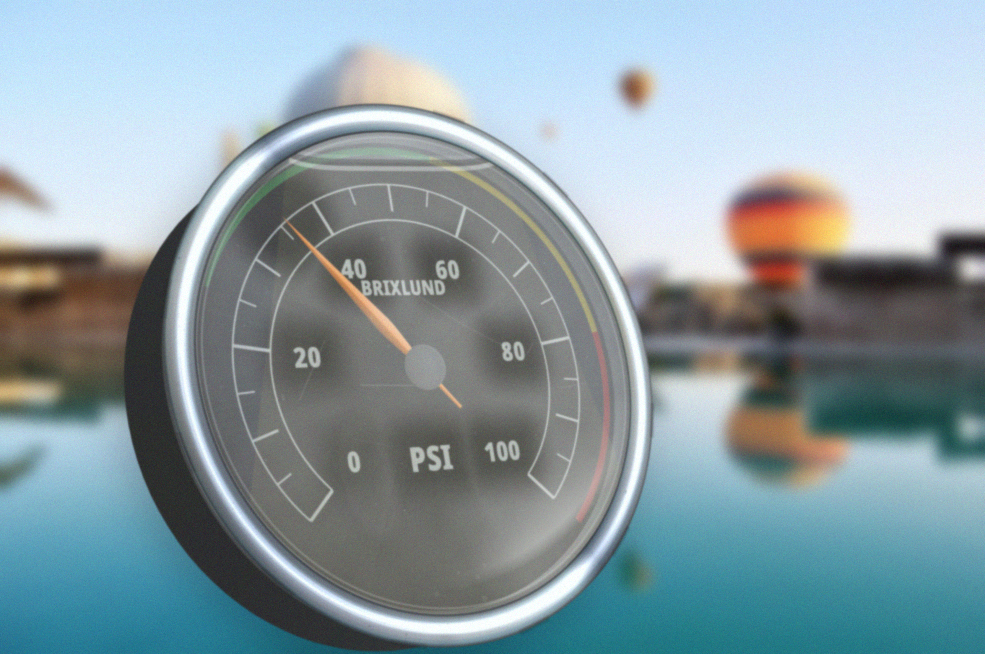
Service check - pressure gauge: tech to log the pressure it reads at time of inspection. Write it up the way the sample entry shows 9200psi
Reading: 35psi
